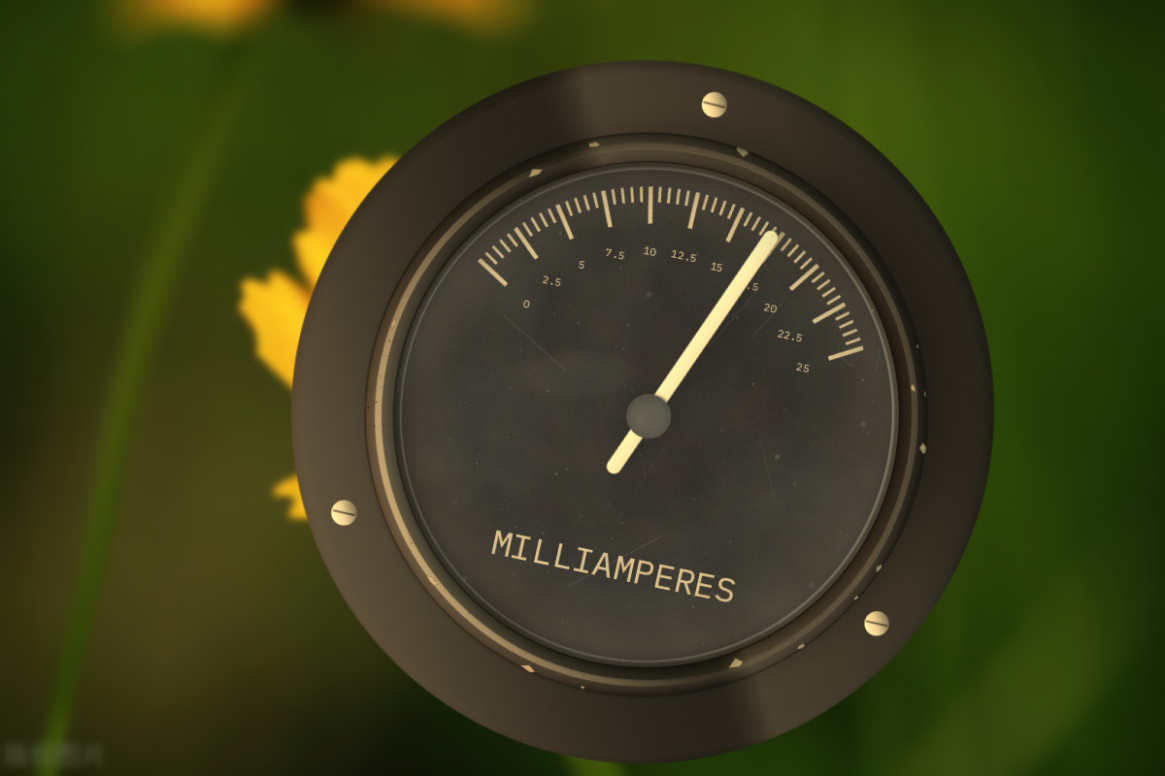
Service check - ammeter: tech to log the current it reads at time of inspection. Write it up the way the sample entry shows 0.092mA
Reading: 17mA
